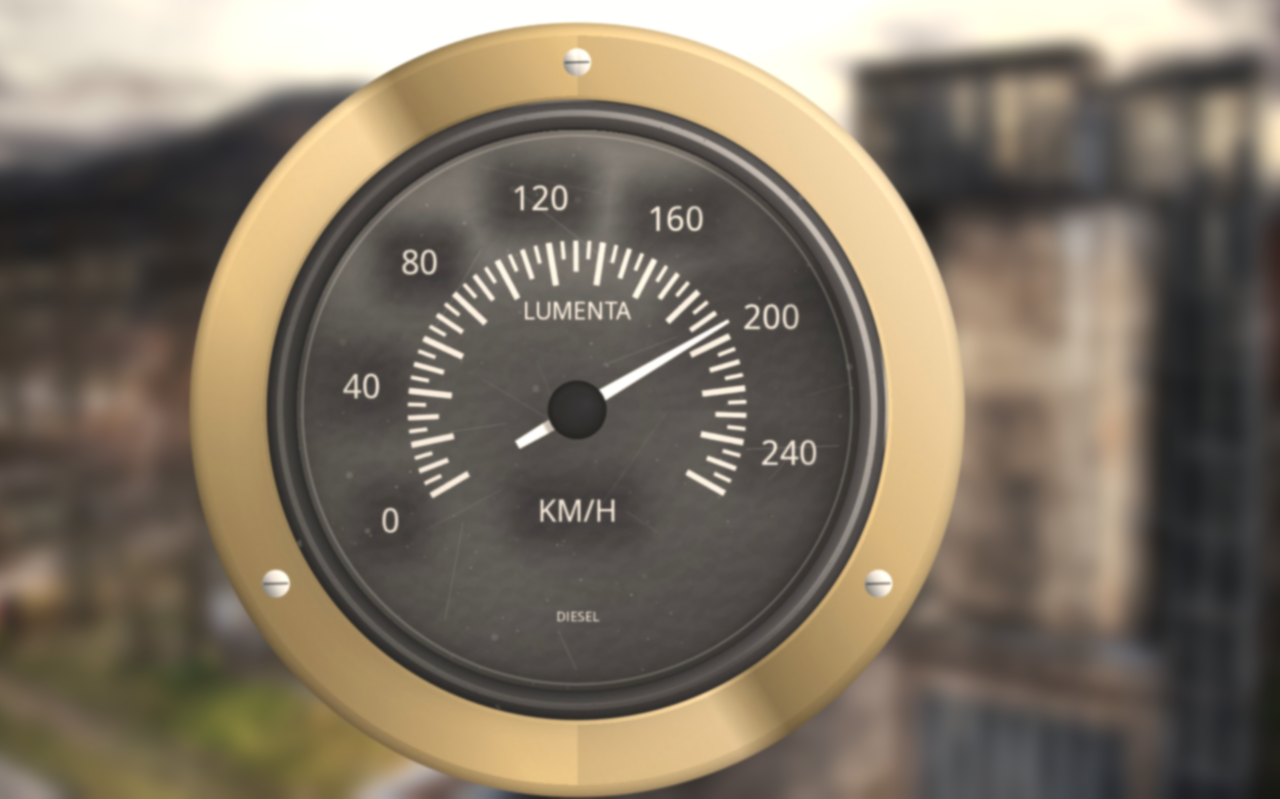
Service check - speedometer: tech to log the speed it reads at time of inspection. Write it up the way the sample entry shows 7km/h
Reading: 195km/h
